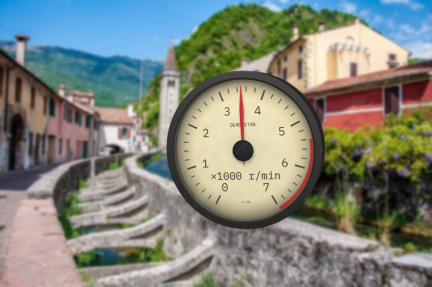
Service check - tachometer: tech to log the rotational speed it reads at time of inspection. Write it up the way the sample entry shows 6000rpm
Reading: 3500rpm
